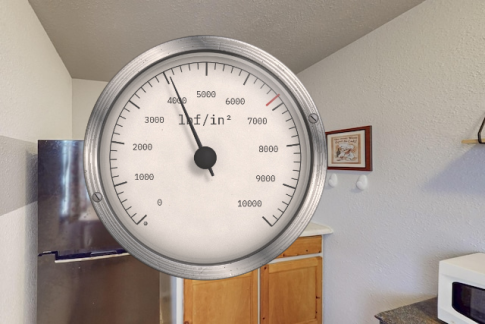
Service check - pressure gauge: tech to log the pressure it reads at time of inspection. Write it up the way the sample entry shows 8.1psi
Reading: 4100psi
